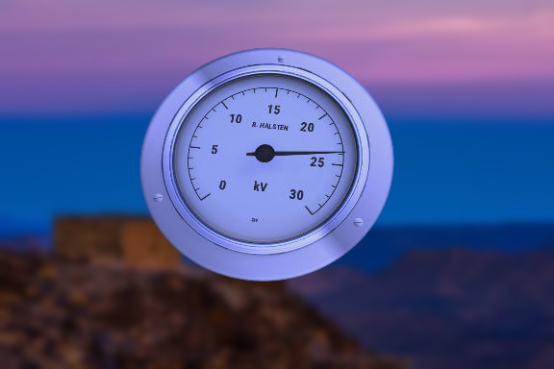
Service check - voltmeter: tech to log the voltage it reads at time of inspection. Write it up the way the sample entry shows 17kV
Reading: 24kV
